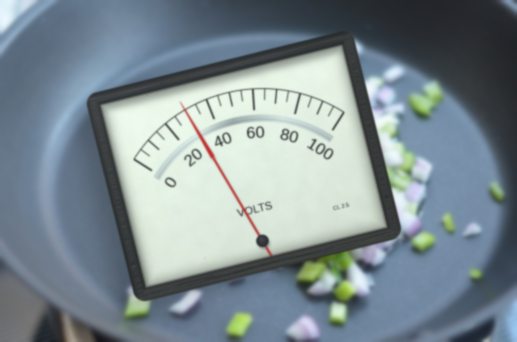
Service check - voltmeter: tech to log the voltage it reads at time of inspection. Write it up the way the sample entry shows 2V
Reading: 30V
